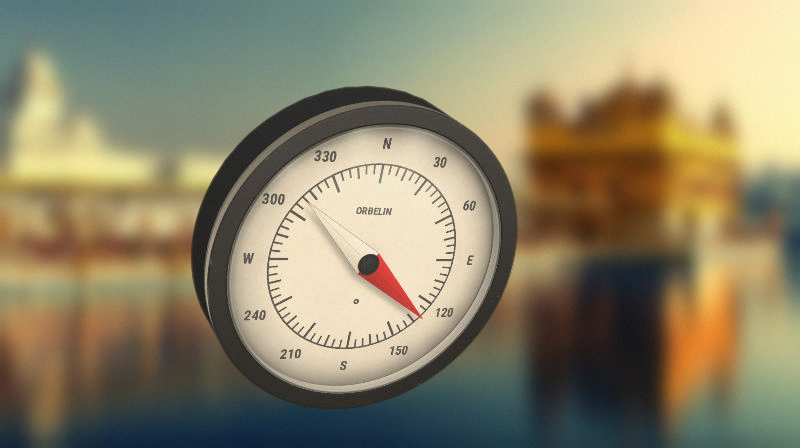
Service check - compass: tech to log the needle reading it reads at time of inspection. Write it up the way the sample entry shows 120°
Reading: 130°
